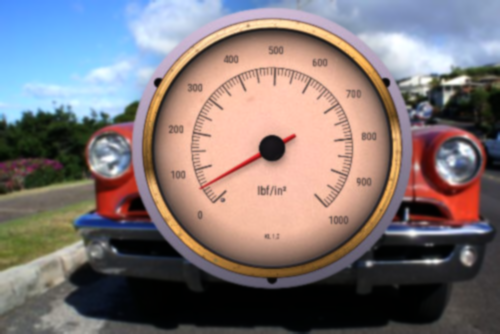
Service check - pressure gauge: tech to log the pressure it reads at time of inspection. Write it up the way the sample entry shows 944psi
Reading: 50psi
